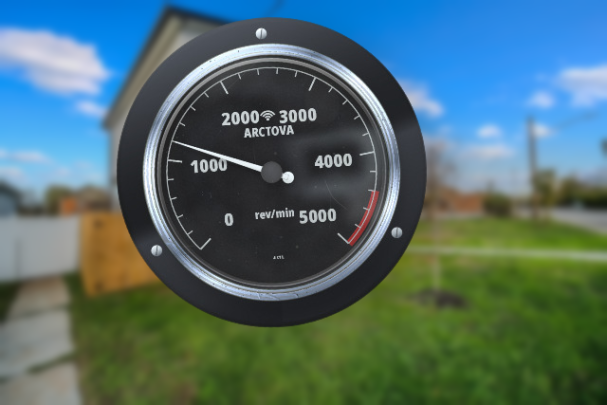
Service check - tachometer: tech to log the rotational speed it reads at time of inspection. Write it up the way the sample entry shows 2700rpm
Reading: 1200rpm
